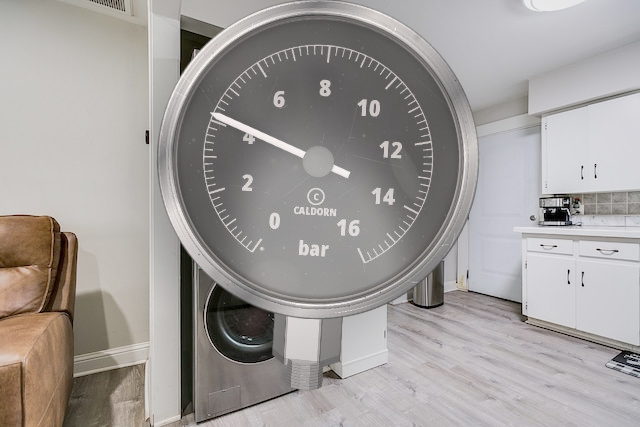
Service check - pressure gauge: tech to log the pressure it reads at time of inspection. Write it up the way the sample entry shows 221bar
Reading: 4.2bar
